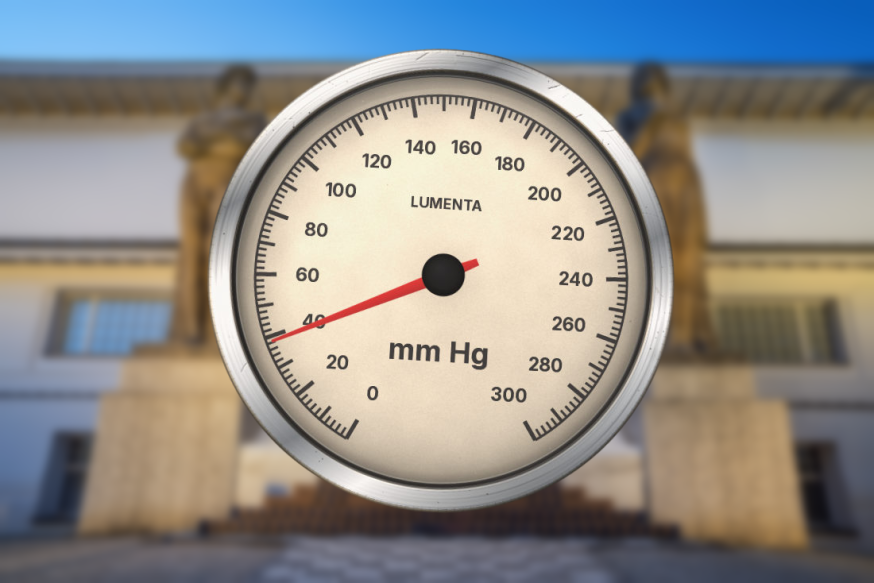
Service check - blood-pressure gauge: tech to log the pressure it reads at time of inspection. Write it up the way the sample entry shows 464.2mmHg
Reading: 38mmHg
